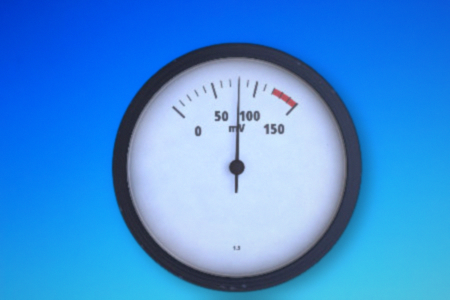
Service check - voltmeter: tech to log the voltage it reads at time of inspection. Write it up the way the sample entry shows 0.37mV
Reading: 80mV
